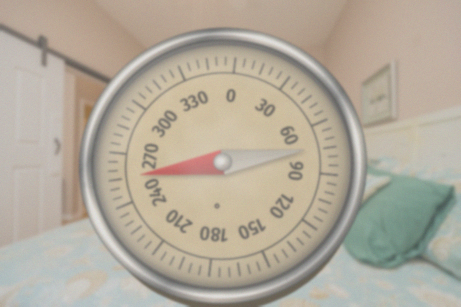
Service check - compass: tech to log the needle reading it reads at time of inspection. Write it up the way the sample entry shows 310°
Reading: 255°
